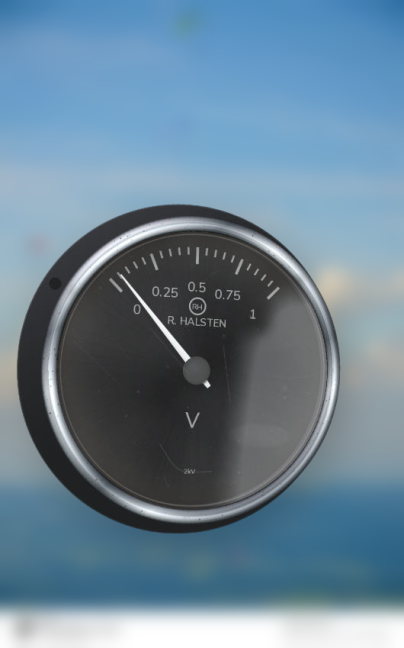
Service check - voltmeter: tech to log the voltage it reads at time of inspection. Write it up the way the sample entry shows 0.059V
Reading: 0.05V
